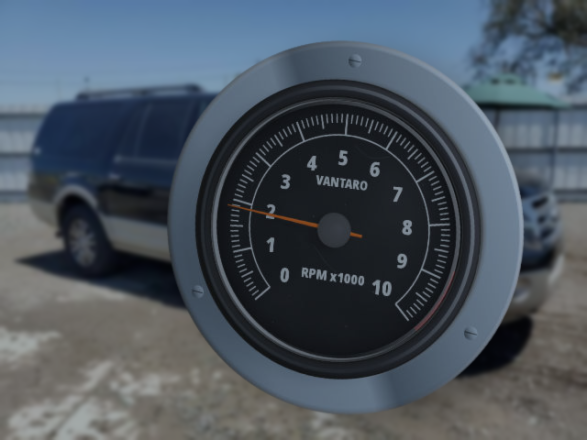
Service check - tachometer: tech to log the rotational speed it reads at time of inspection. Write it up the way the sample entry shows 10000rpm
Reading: 1900rpm
